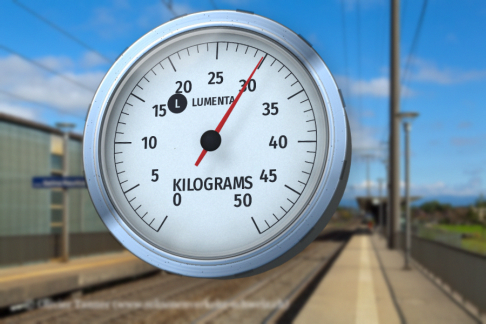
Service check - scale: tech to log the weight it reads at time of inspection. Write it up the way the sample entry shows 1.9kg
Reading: 30kg
